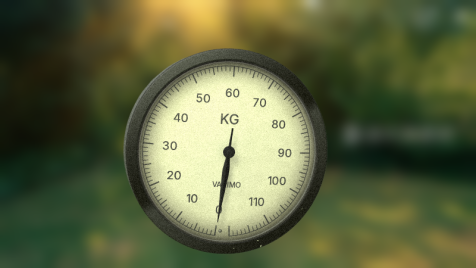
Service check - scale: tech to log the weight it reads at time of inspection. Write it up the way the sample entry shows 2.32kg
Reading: 0kg
